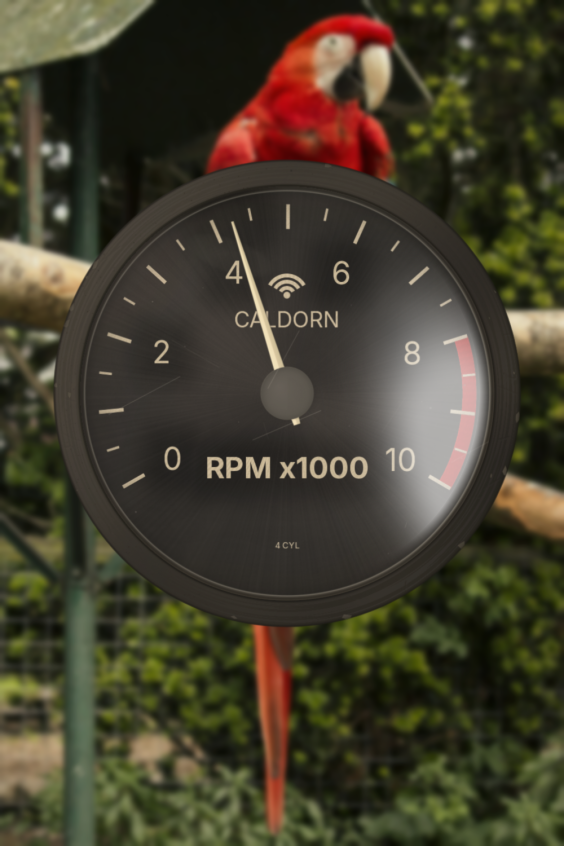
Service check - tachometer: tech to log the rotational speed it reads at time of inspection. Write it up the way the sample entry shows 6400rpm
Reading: 4250rpm
